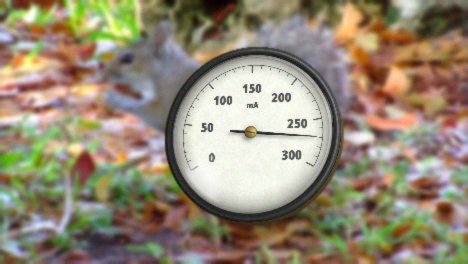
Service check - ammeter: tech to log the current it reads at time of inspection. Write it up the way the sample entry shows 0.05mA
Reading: 270mA
